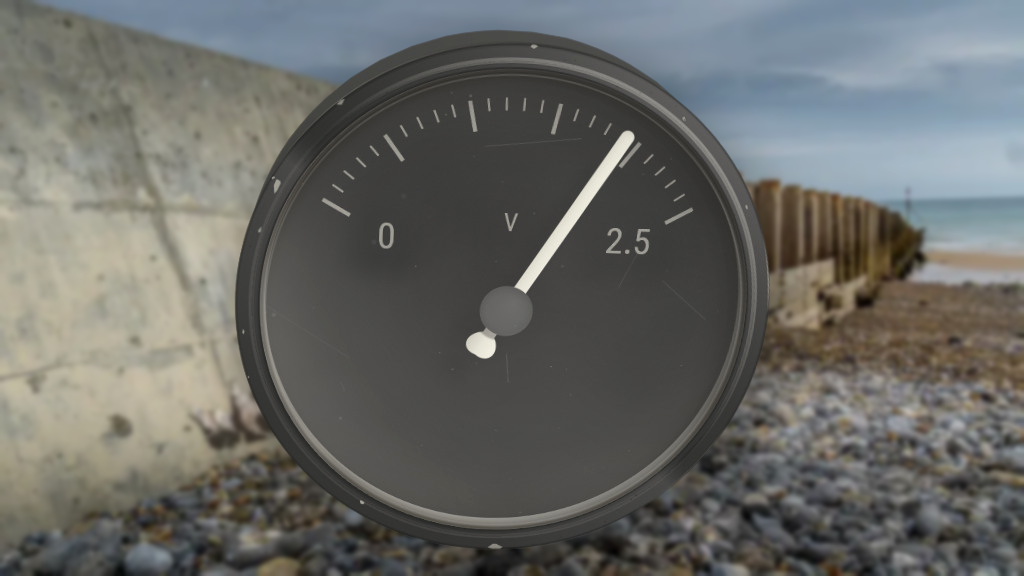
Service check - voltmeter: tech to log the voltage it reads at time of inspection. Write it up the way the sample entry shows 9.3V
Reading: 1.9V
